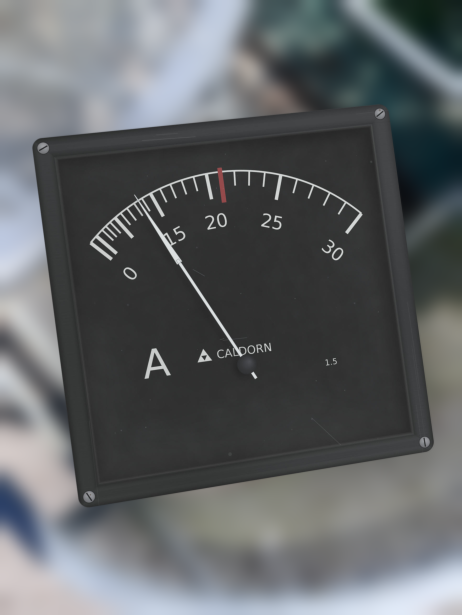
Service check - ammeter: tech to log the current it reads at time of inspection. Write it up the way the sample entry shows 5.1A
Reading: 13.5A
